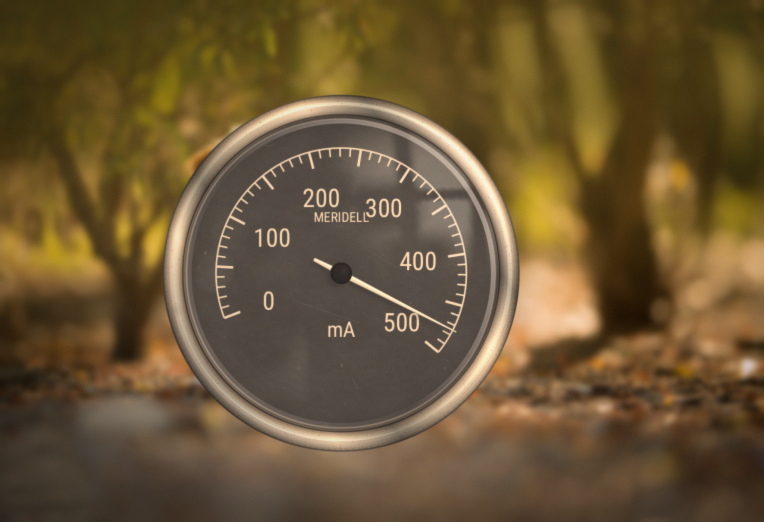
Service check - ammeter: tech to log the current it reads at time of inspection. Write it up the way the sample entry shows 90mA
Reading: 475mA
